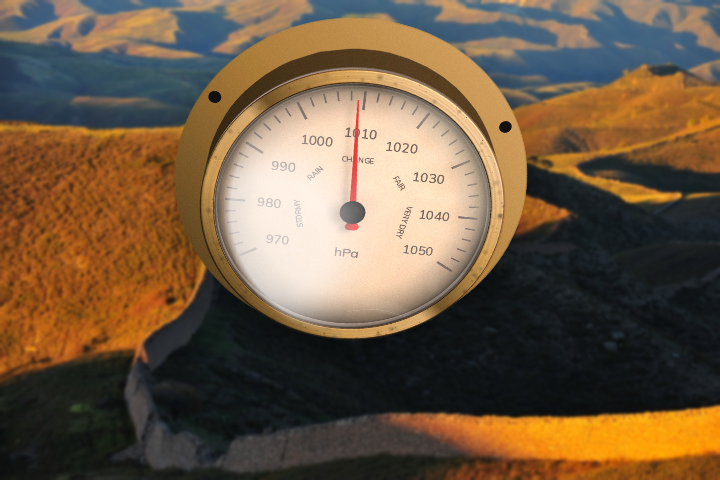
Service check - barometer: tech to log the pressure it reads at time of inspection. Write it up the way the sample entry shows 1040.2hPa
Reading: 1009hPa
